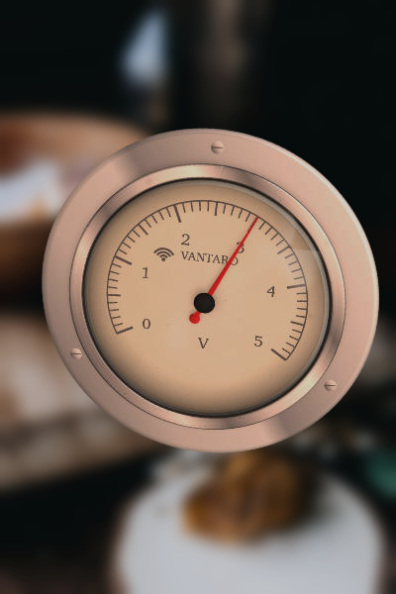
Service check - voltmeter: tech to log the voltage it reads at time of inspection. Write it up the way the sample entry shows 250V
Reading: 3V
